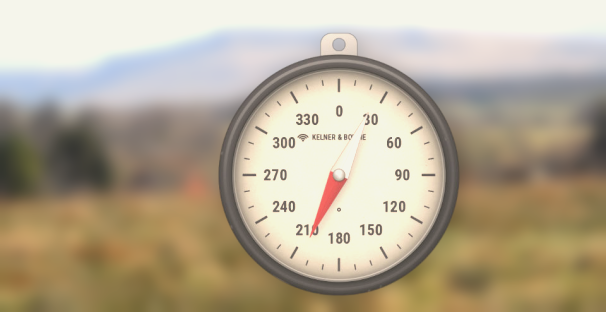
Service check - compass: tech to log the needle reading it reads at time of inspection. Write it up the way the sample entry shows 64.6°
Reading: 205°
